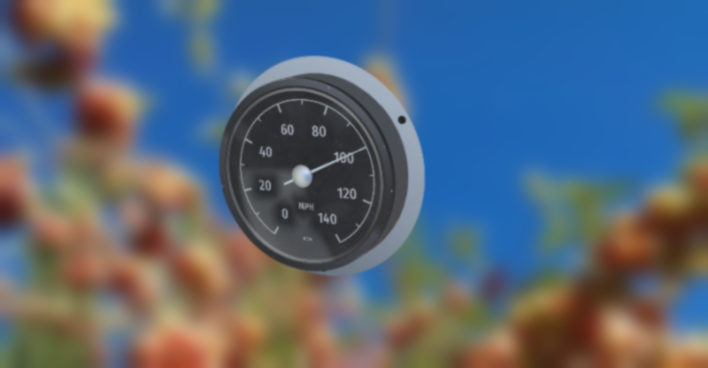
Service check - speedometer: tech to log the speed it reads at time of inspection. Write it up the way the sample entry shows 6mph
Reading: 100mph
